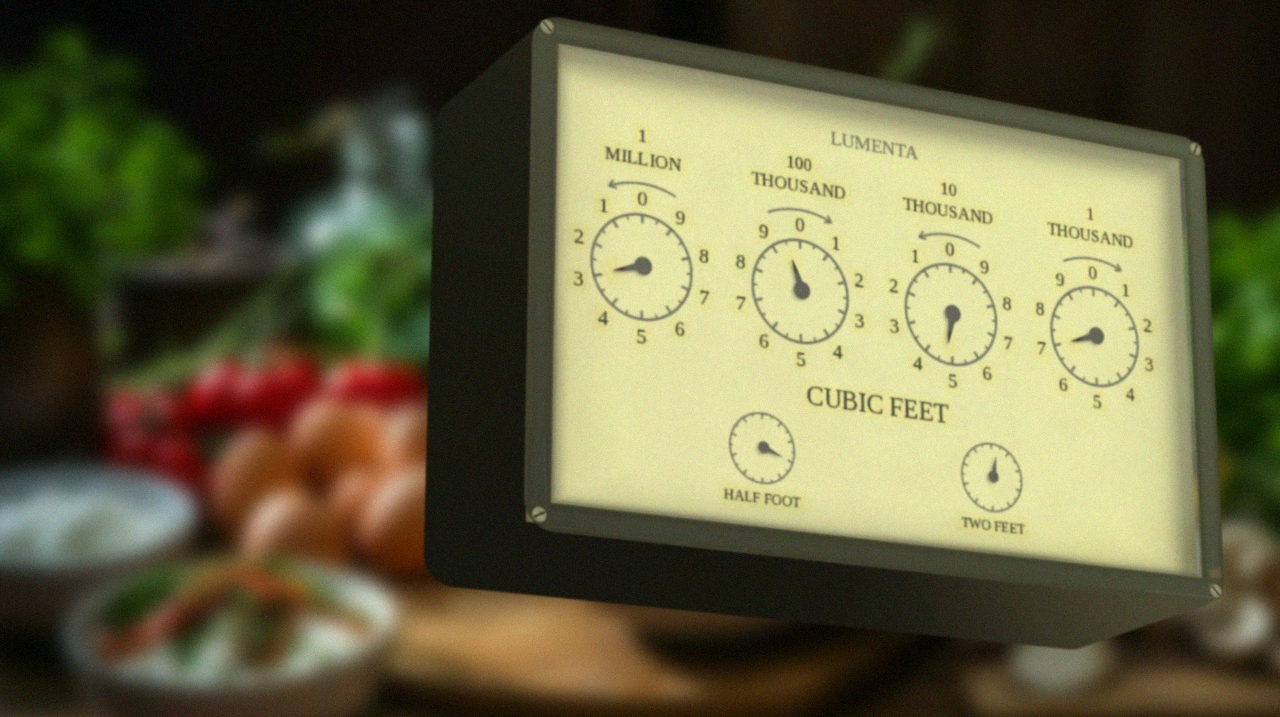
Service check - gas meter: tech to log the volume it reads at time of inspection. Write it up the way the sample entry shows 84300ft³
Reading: 294700ft³
